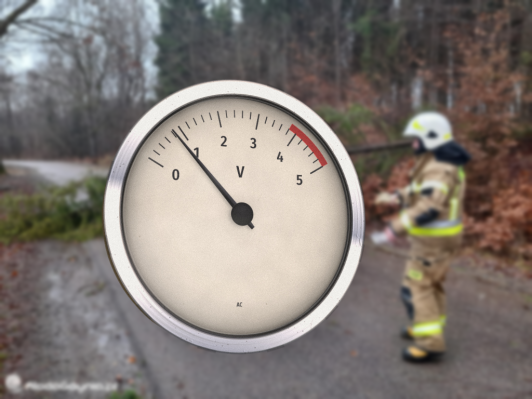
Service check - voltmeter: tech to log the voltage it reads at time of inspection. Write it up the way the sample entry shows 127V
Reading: 0.8V
